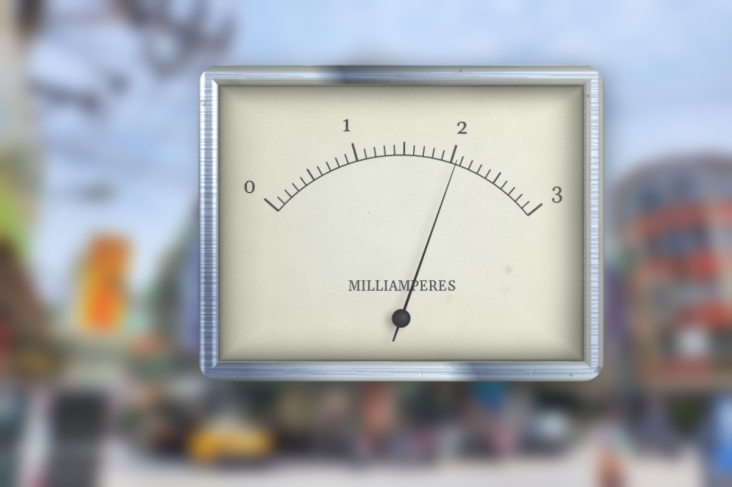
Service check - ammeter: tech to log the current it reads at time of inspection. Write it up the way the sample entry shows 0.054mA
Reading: 2.05mA
